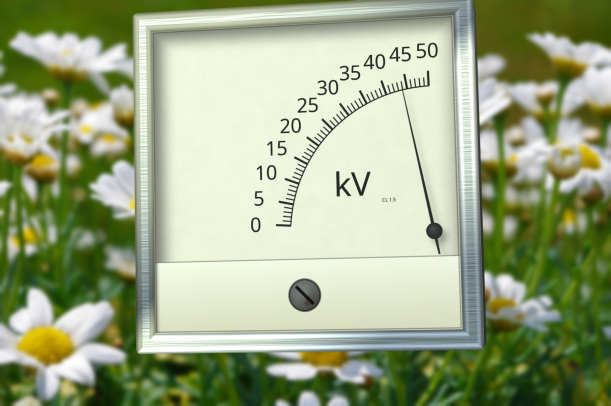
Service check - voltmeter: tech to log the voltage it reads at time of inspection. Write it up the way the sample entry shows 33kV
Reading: 44kV
